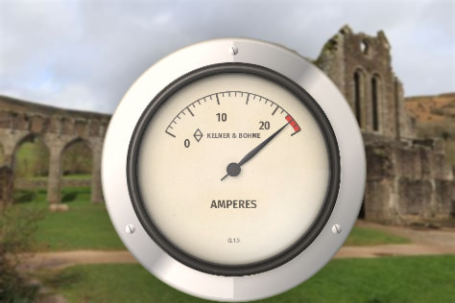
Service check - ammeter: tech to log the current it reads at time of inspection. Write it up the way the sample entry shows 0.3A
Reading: 23A
